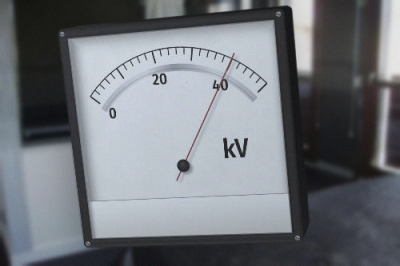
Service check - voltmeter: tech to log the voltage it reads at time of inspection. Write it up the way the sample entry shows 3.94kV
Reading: 40kV
